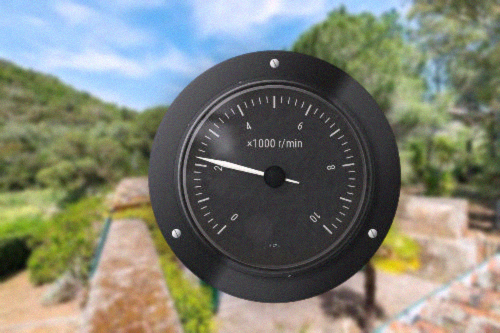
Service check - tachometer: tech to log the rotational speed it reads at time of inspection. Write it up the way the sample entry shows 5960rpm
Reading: 2200rpm
